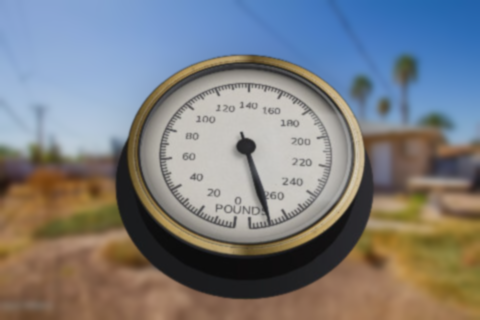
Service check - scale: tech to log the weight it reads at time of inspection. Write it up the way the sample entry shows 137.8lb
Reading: 270lb
